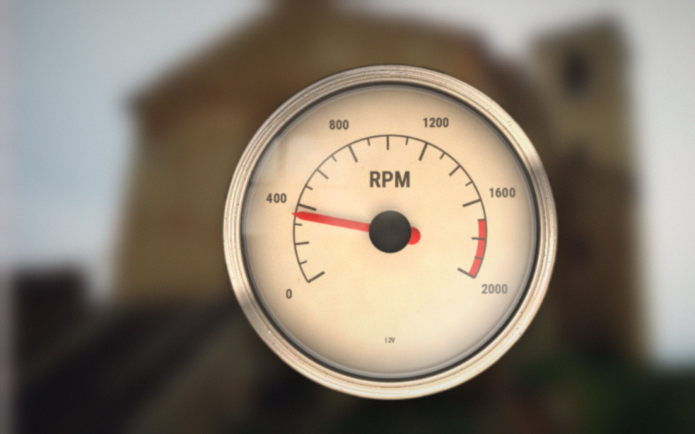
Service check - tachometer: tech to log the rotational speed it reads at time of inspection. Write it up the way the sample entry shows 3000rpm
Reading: 350rpm
